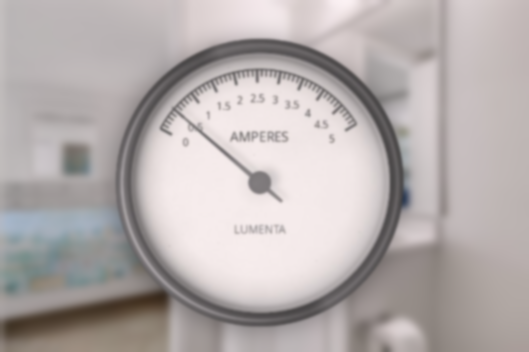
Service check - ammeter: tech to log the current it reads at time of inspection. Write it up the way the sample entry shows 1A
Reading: 0.5A
